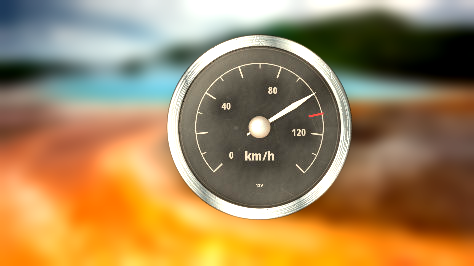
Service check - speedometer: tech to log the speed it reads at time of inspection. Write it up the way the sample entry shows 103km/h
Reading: 100km/h
